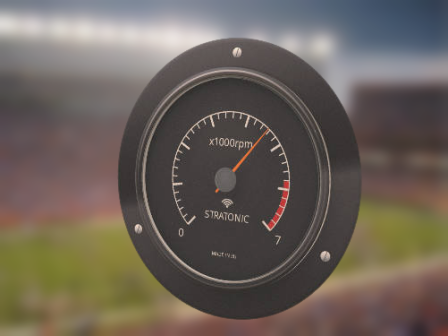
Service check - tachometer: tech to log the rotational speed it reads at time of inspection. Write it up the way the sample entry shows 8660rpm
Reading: 4600rpm
